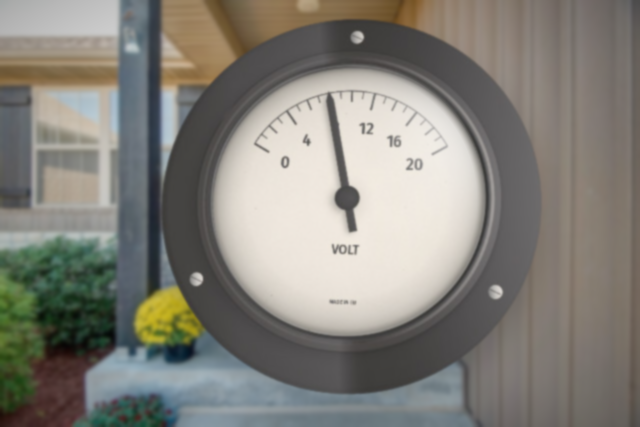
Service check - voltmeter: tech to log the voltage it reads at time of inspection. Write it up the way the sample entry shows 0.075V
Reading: 8V
